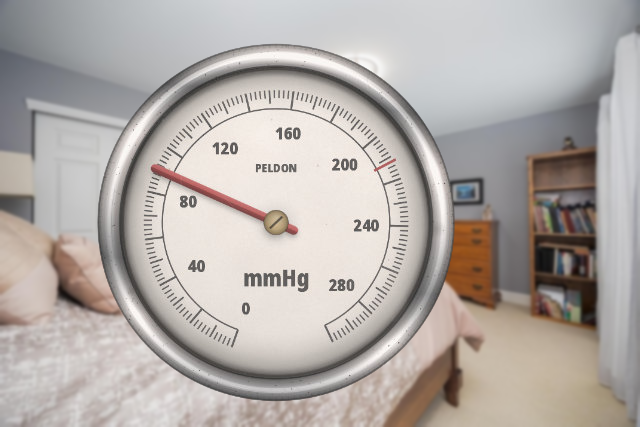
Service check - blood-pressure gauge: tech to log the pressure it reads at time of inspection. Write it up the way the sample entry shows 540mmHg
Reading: 90mmHg
